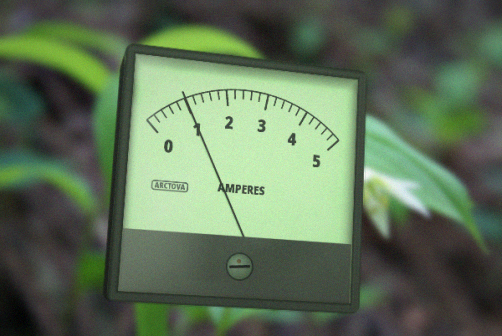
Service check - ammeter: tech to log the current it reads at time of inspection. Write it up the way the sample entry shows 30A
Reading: 1A
